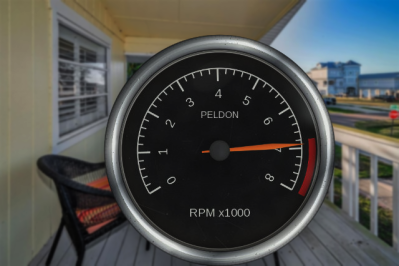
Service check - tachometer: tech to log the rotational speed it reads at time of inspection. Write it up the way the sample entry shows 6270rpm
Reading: 6900rpm
